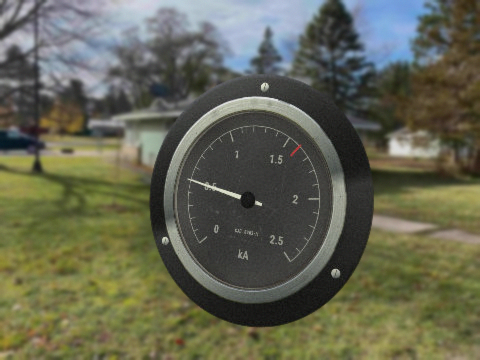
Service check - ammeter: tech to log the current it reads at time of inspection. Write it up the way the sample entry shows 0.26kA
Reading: 0.5kA
